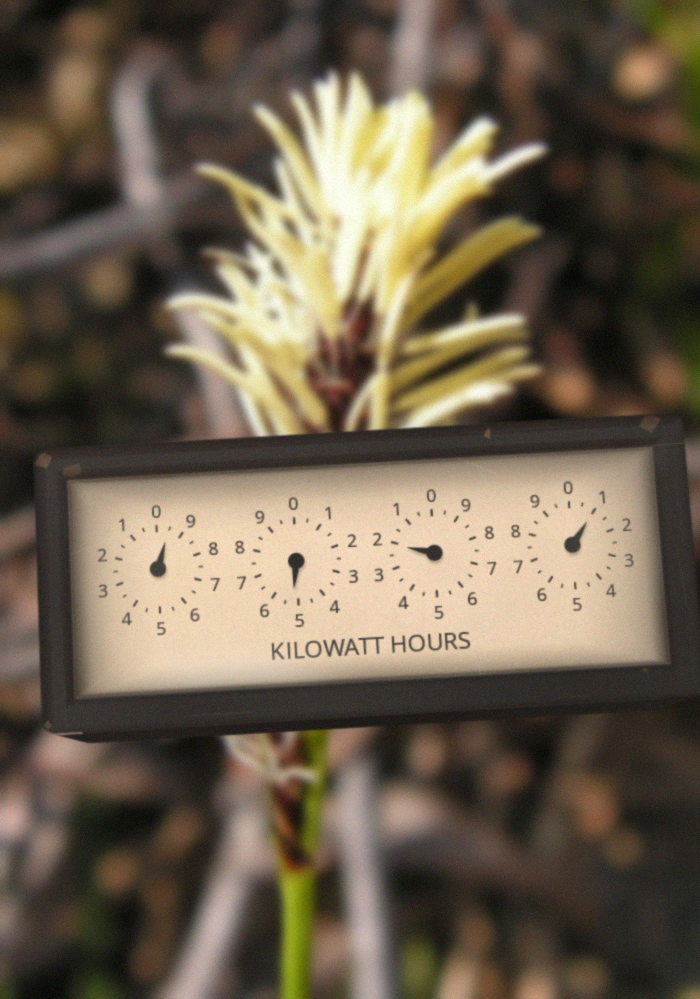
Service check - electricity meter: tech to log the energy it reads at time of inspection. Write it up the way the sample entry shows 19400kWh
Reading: 9521kWh
